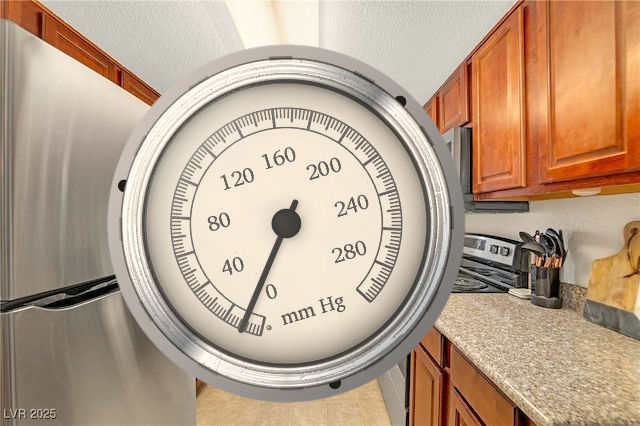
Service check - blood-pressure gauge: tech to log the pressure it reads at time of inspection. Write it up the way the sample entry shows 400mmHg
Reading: 10mmHg
